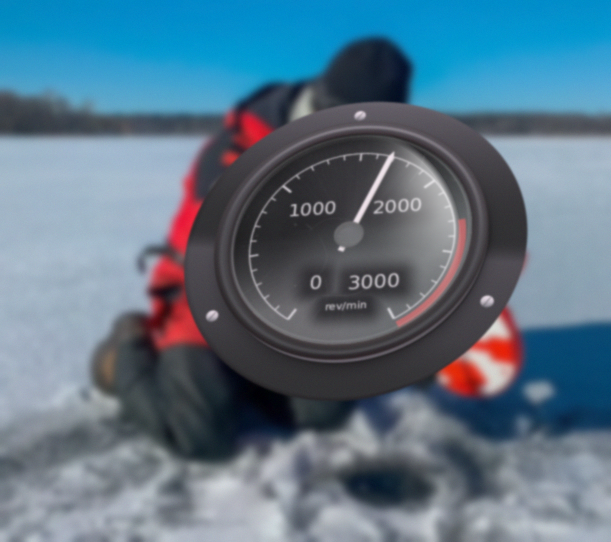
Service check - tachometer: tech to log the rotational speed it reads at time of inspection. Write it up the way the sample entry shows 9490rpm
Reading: 1700rpm
